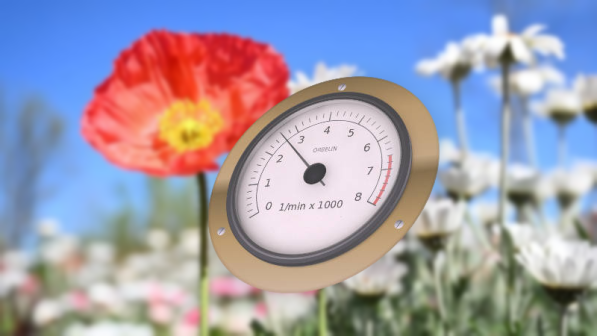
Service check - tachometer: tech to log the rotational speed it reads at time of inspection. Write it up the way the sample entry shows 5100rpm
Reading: 2600rpm
